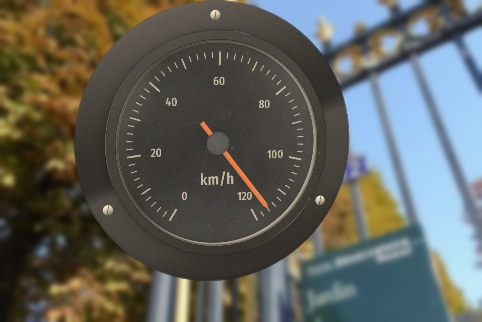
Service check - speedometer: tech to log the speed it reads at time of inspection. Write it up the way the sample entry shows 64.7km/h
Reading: 116km/h
